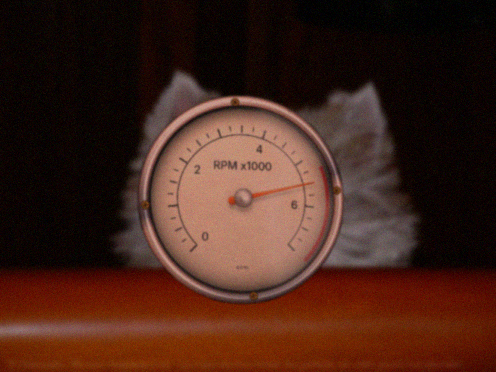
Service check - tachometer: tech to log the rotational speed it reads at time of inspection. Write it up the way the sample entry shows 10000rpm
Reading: 5500rpm
